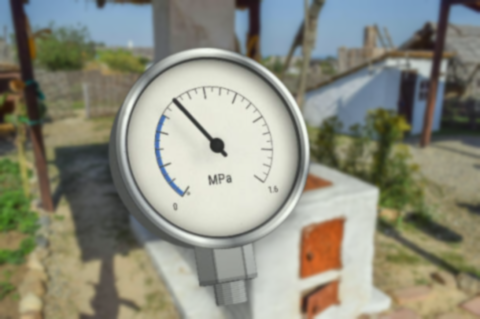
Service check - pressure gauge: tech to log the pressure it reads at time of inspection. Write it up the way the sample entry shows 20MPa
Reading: 0.6MPa
